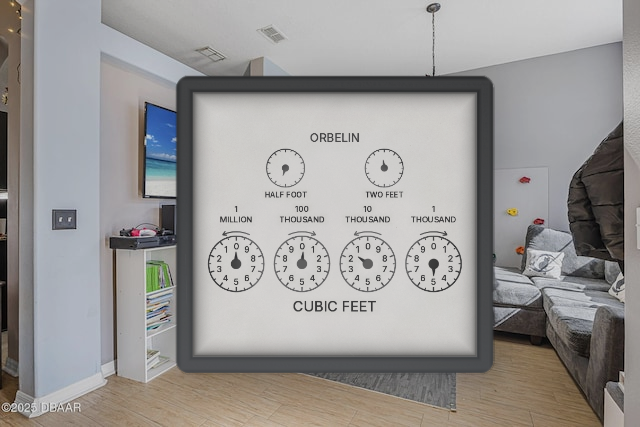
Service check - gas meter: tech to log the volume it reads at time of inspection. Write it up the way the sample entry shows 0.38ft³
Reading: 1500ft³
